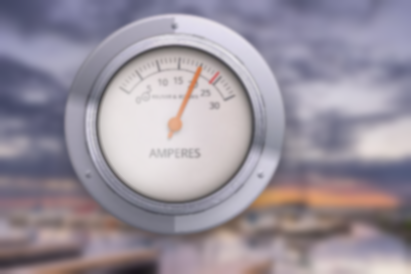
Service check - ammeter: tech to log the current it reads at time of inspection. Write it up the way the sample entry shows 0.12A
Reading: 20A
